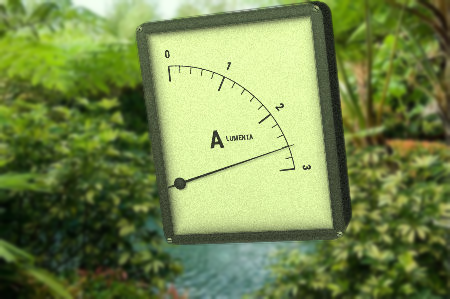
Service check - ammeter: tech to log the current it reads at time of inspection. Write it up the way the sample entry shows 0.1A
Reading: 2.6A
